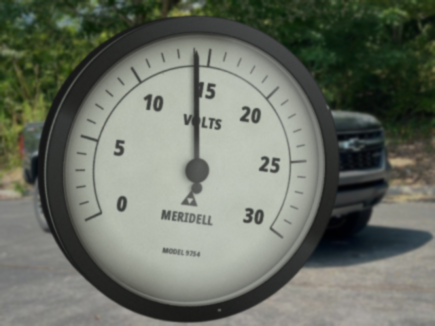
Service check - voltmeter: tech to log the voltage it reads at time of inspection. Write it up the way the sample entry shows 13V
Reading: 14V
